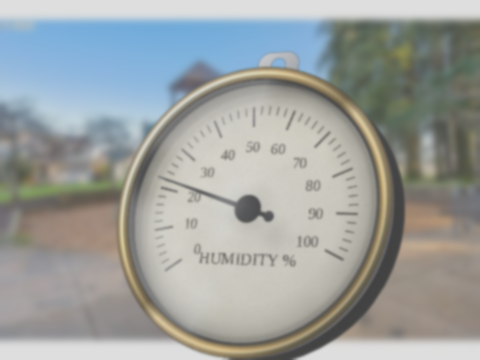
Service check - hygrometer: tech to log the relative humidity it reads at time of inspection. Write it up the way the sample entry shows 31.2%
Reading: 22%
